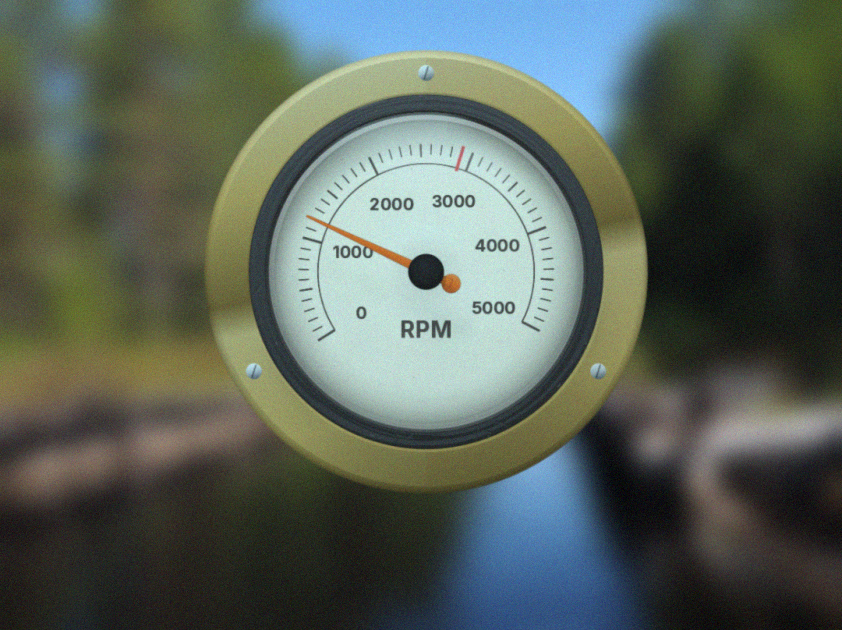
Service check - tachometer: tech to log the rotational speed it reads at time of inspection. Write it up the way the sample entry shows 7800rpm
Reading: 1200rpm
